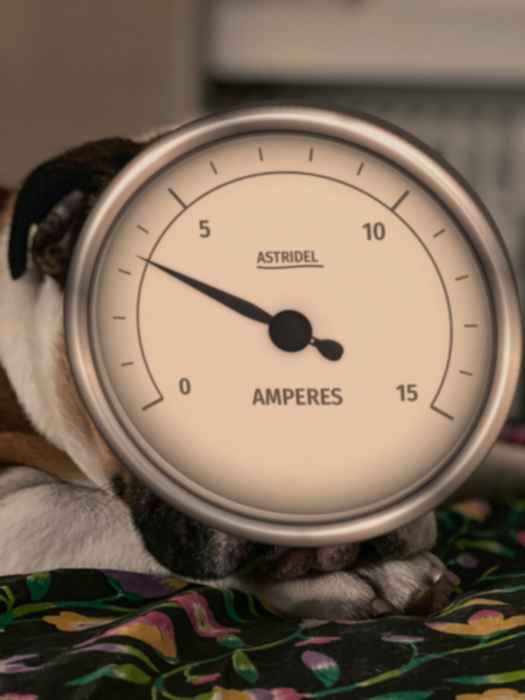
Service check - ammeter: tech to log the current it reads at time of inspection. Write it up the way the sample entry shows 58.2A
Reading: 3.5A
